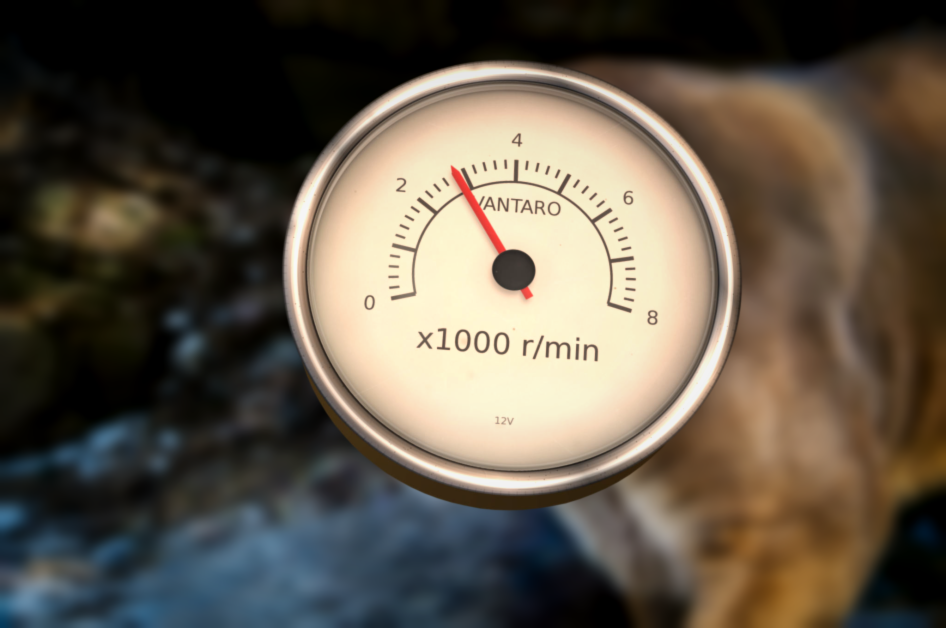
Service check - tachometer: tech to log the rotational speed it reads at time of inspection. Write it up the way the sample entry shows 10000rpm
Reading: 2800rpm
